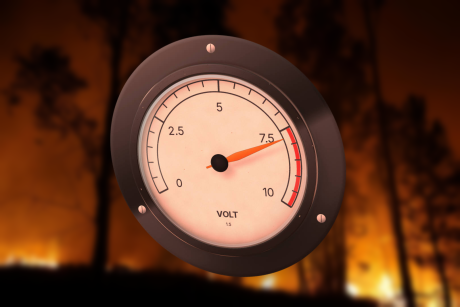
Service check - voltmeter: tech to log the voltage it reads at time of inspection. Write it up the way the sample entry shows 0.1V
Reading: 7.75V
